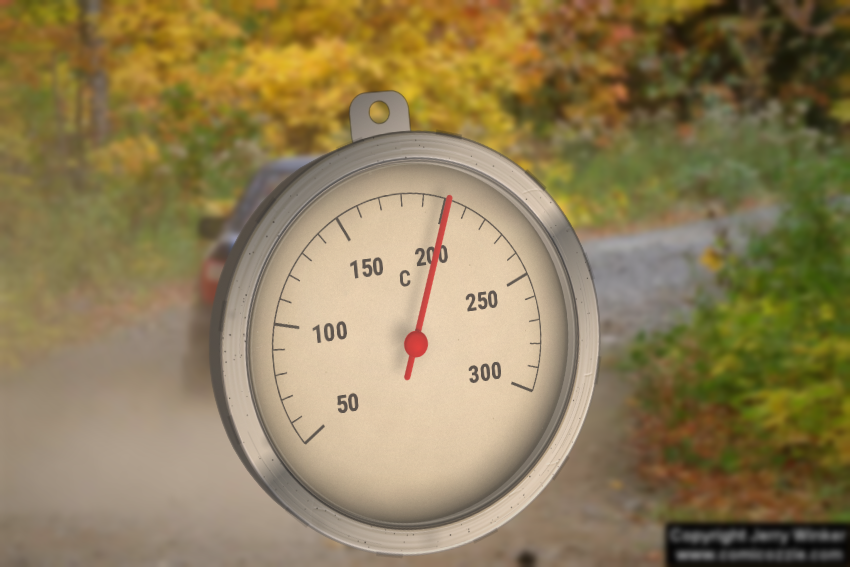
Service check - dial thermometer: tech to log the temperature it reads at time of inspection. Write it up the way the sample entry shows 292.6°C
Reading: 200°C
